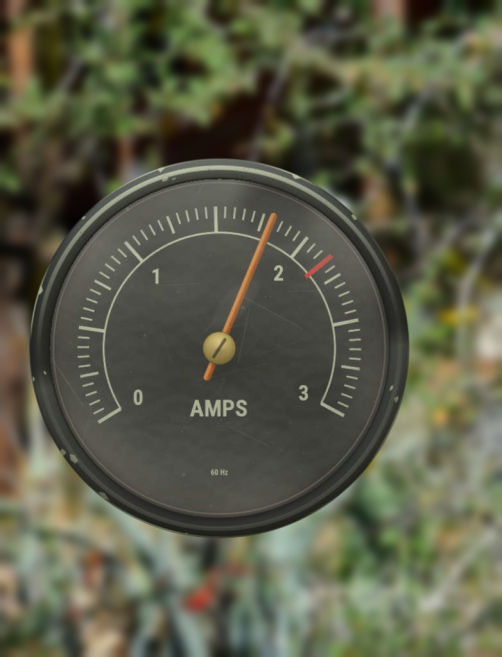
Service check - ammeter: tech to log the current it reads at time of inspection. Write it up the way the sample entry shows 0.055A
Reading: 1.8A
